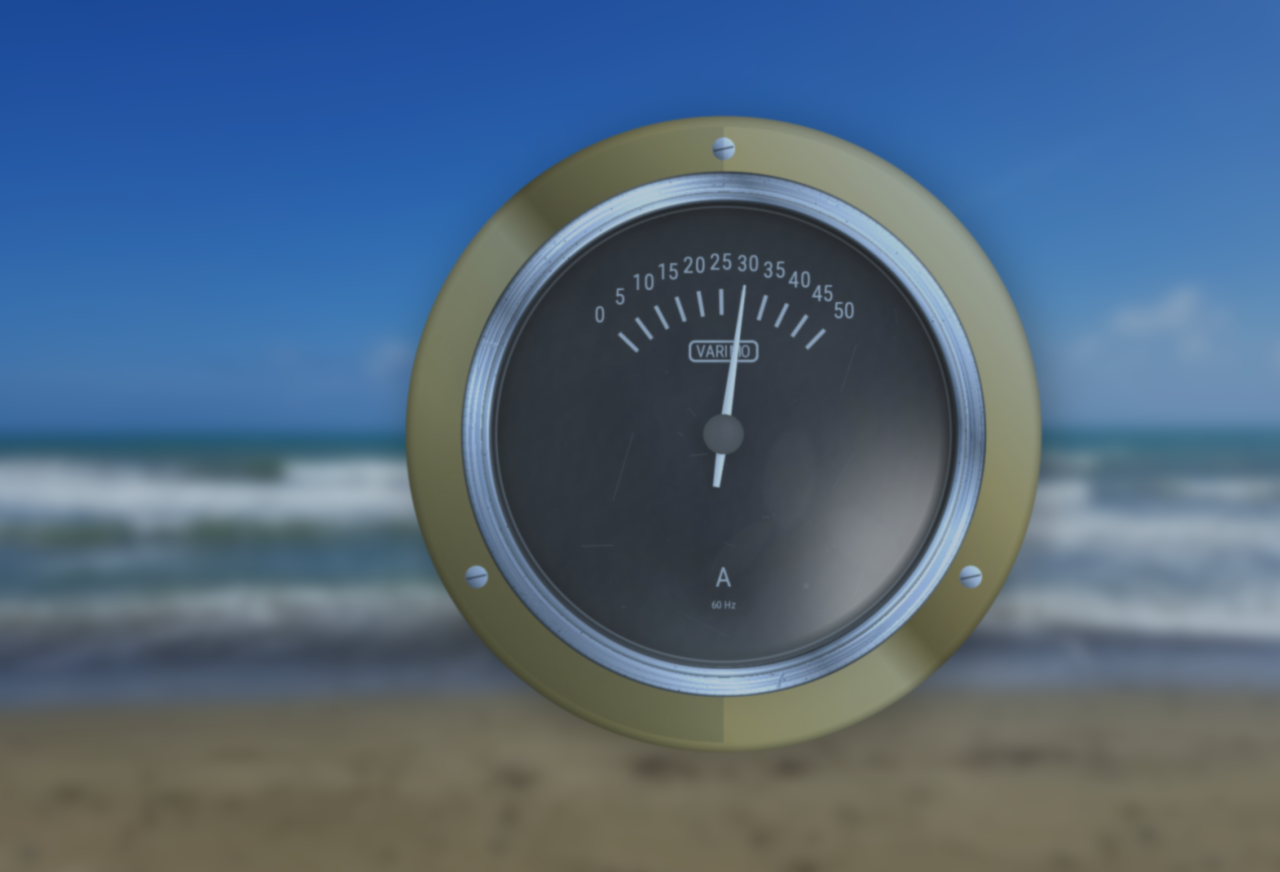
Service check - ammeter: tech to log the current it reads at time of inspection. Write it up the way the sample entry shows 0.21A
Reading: 30A
